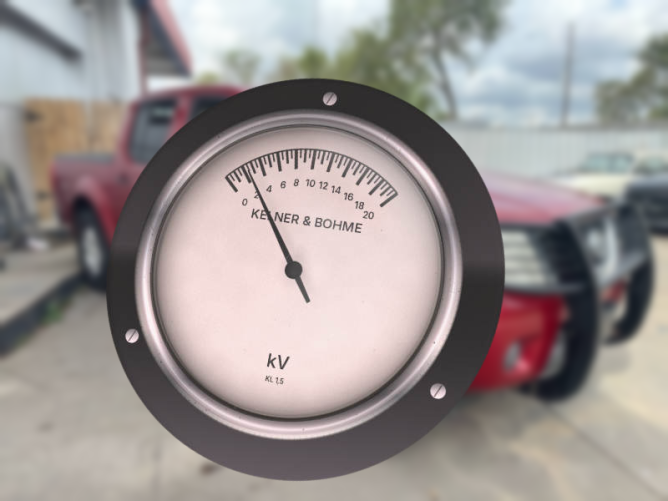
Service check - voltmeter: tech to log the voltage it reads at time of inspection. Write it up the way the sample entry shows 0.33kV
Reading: 2.5kV
